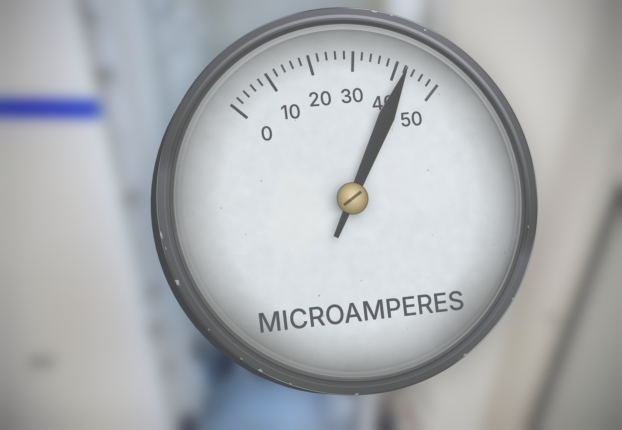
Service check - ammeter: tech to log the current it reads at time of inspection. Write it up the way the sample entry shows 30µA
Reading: 42µA
